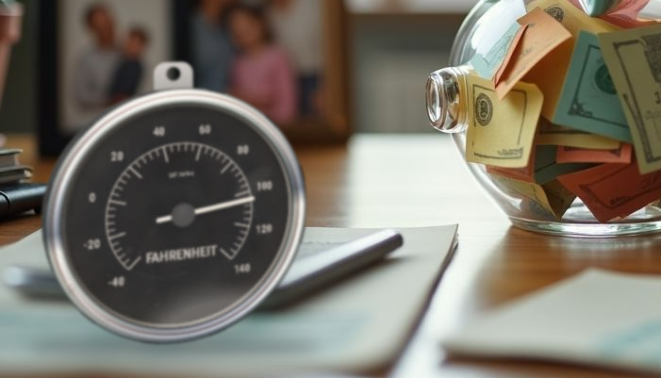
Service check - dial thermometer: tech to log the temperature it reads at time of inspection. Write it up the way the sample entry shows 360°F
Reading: 104°F
